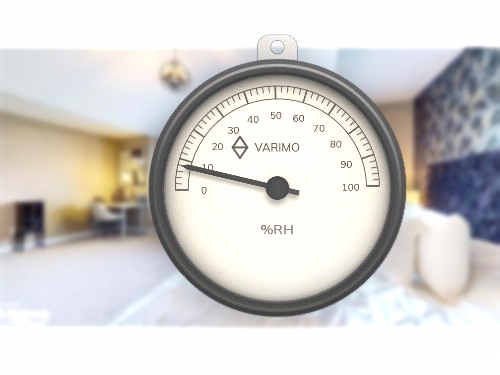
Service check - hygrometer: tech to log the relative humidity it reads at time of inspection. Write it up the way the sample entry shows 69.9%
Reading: 8%
